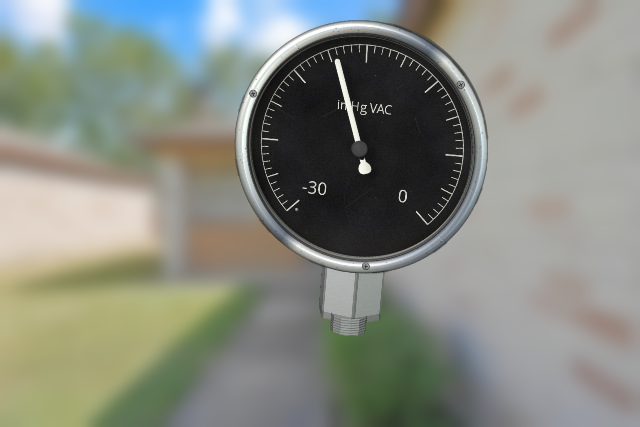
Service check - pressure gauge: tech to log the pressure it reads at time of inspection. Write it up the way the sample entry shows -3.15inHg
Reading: -17inHg
